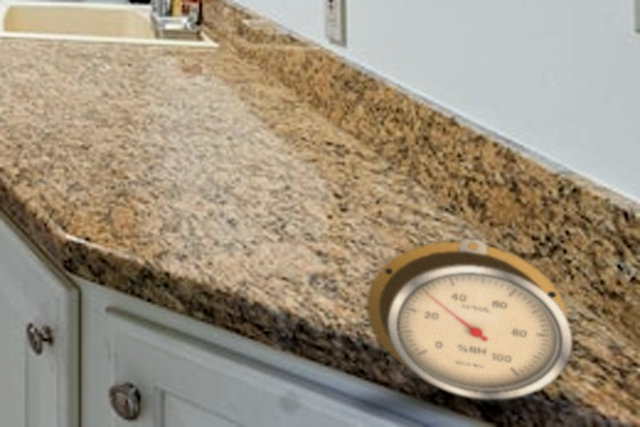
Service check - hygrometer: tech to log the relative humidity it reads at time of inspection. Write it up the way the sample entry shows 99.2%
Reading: 30%
